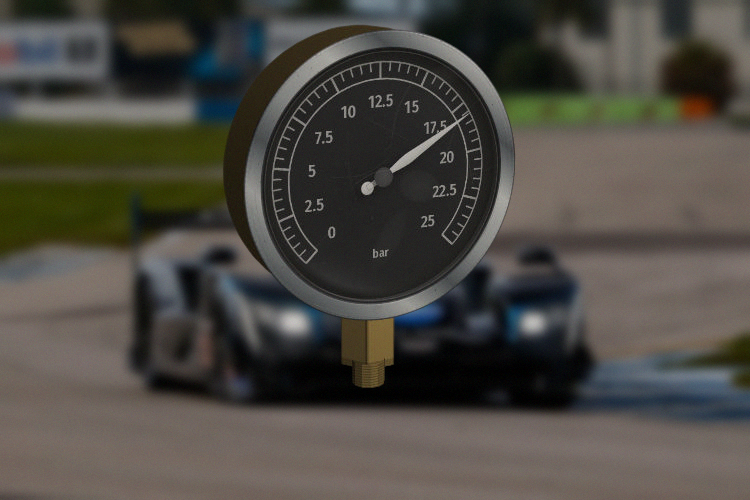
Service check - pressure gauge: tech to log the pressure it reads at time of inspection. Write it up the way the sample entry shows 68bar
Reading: 18bar
